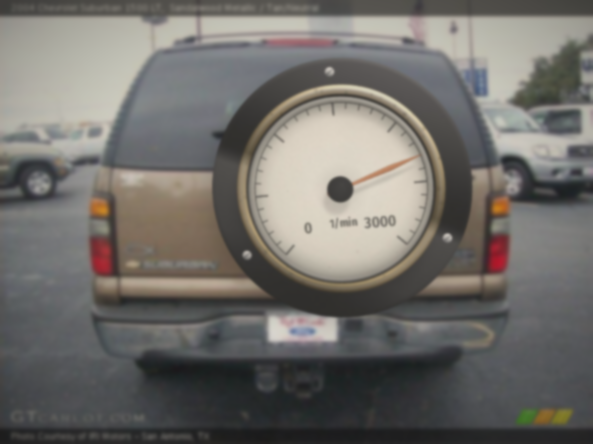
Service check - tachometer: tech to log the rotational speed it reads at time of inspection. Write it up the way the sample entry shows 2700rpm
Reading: 2300rpm
